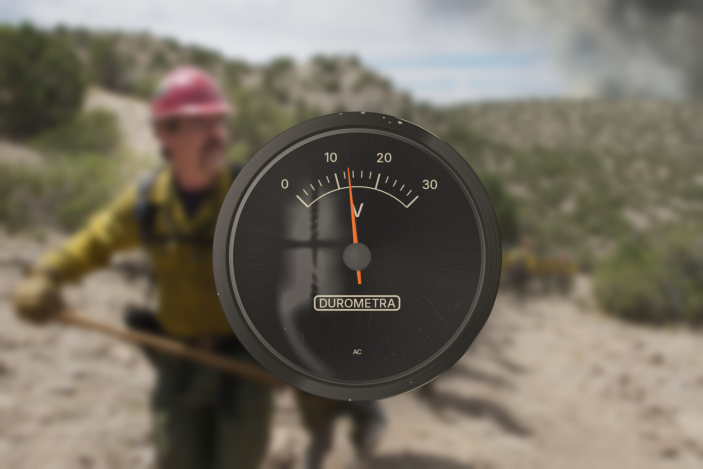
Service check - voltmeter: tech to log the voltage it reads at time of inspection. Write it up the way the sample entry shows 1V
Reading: 13V
